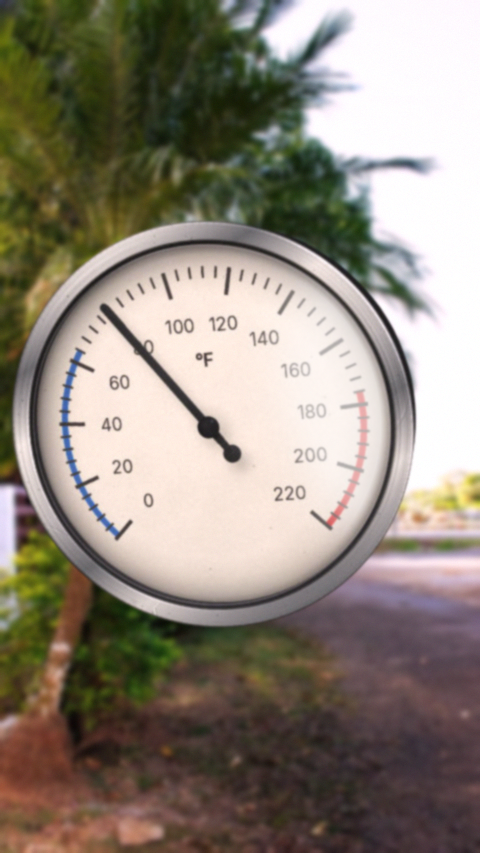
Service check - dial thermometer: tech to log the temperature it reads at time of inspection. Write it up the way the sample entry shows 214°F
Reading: 80°F
